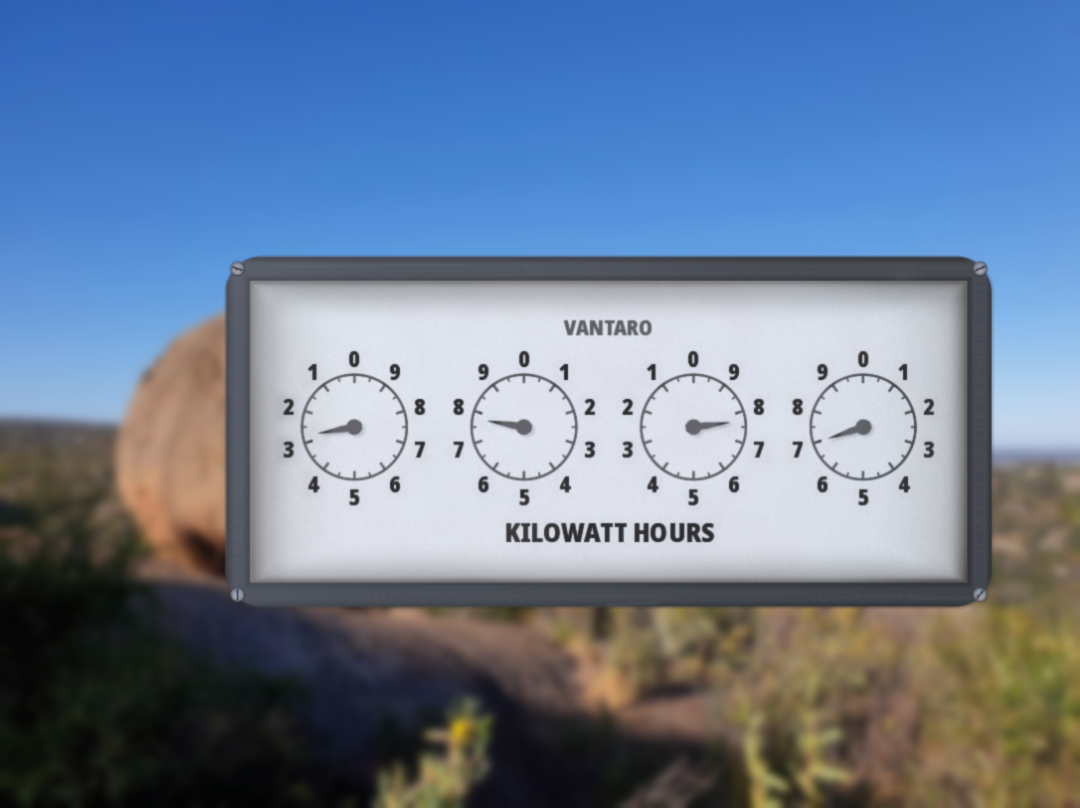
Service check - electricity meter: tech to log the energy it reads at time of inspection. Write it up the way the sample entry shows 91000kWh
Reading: 2777kWh
